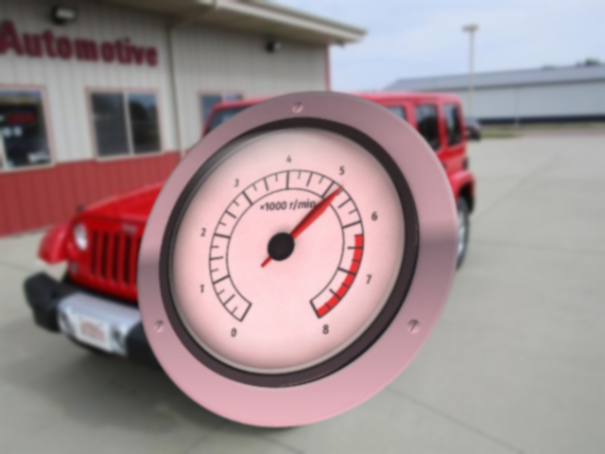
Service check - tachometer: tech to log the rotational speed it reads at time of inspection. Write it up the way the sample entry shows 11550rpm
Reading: 5250rpm
